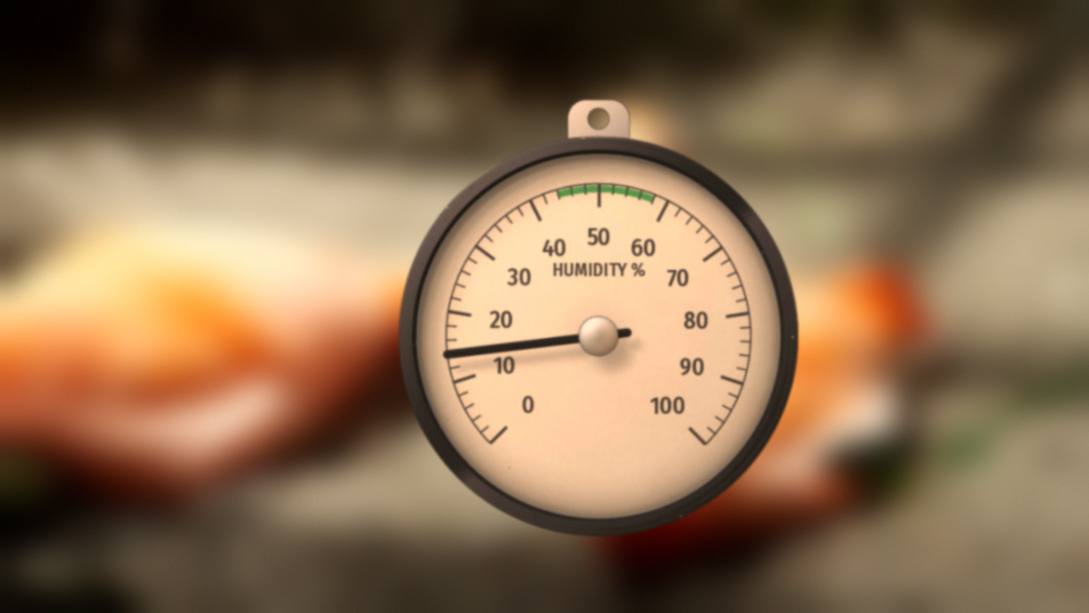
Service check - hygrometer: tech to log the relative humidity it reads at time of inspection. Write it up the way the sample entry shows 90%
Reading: 14%
